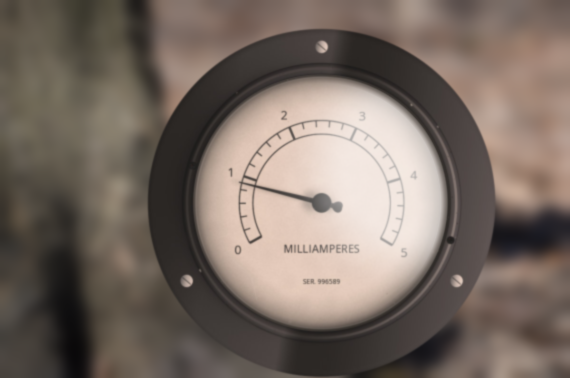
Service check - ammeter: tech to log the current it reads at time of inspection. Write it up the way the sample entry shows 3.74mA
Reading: 0.9mA
